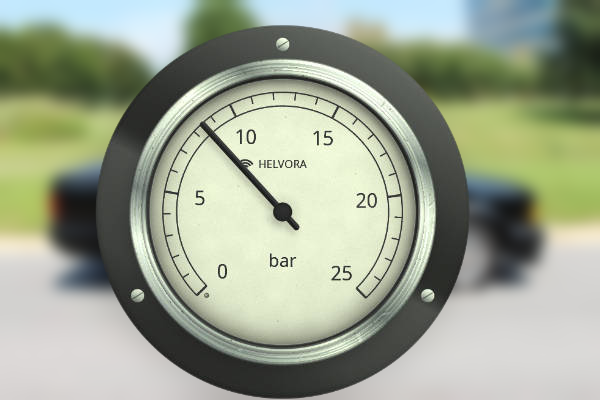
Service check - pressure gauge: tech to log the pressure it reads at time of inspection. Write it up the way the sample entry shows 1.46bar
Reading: 8.5bar
